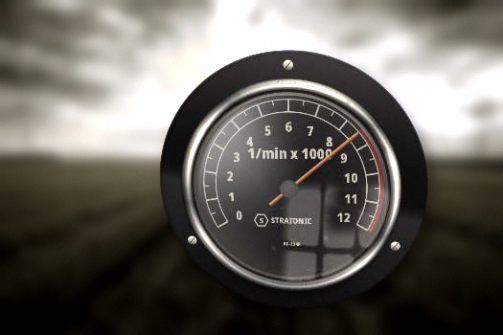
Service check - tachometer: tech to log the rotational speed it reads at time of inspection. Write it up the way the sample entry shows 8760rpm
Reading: 8500rpm
